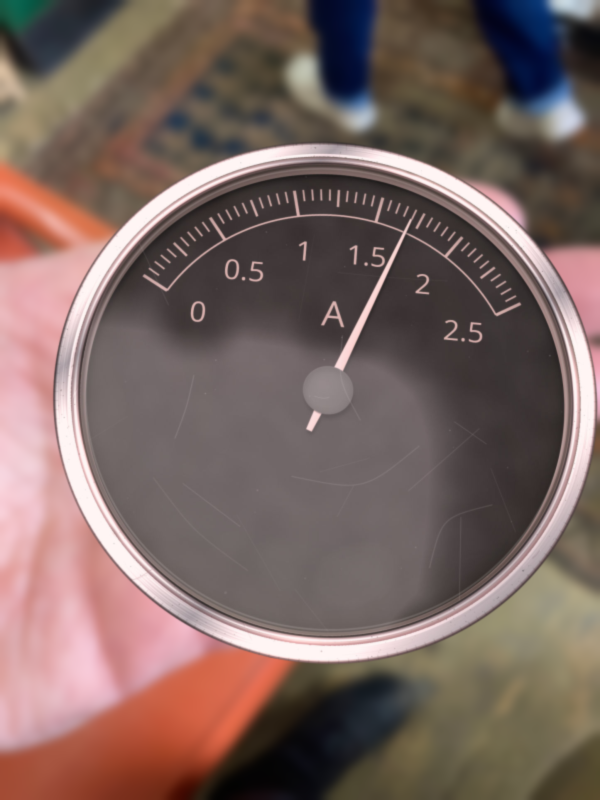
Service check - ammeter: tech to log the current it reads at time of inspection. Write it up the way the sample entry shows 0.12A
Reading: 1.7A
